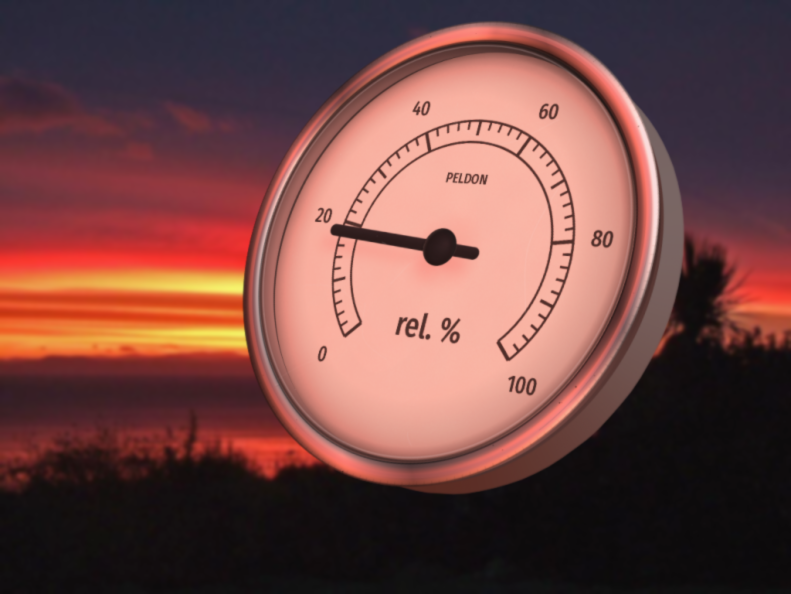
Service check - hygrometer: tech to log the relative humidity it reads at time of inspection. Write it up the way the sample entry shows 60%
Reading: 18%
